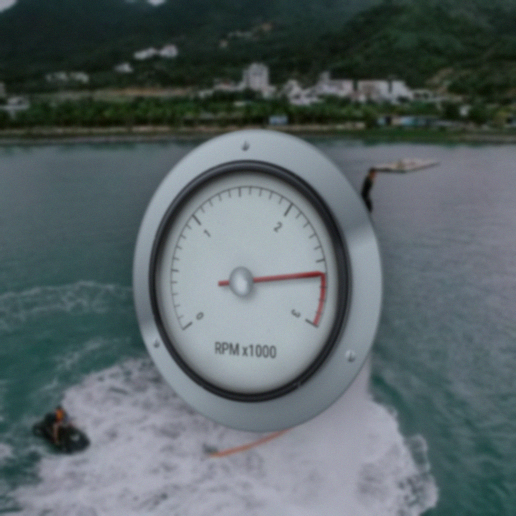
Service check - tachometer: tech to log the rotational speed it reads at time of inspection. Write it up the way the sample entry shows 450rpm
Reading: 2600rpm
